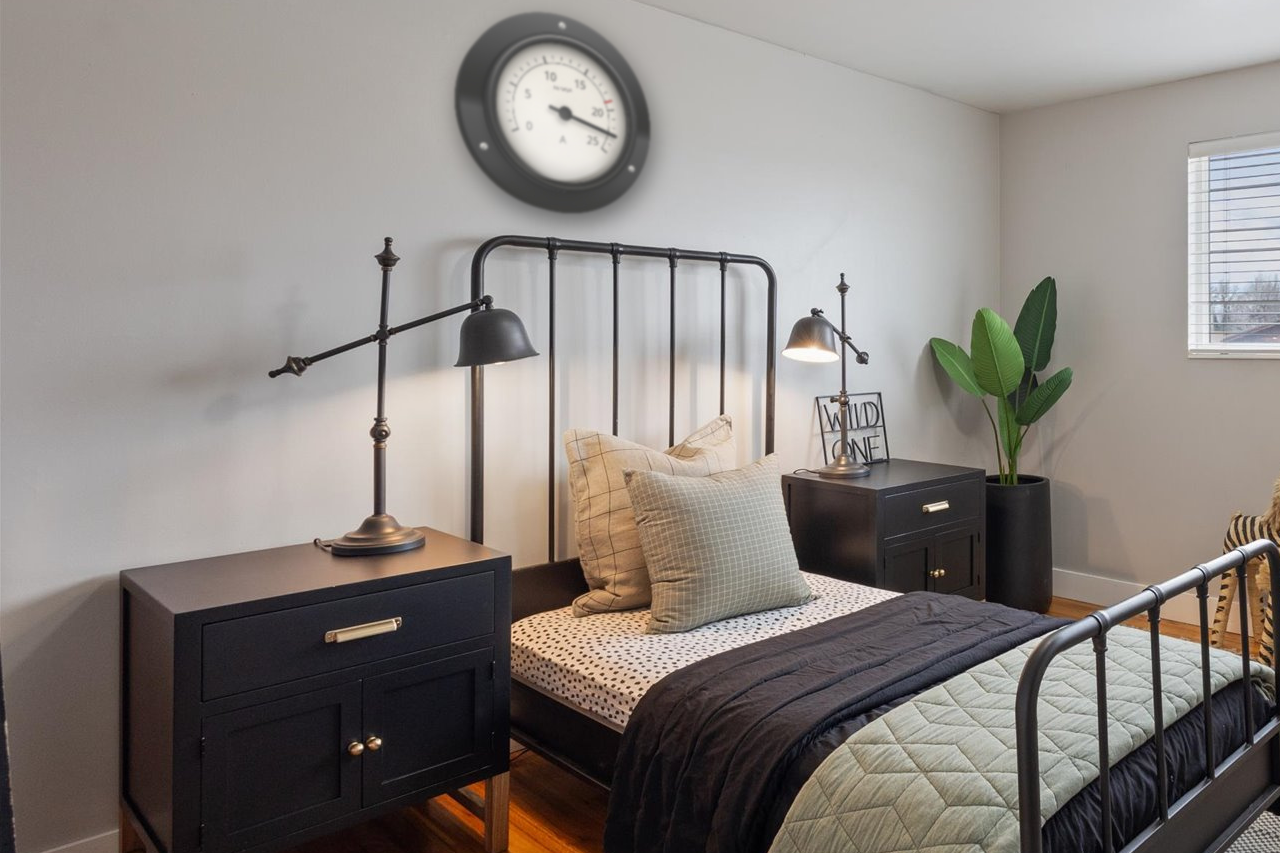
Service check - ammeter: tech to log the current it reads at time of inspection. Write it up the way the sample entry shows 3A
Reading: 23A
